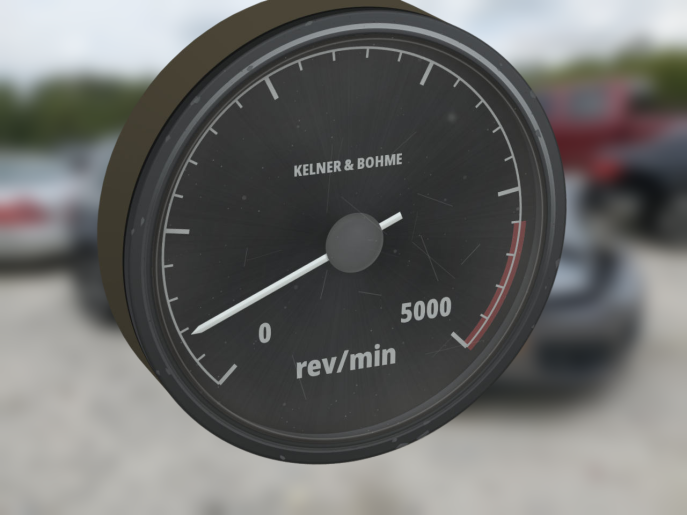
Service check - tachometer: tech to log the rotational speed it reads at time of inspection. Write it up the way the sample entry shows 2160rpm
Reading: 400rpm
